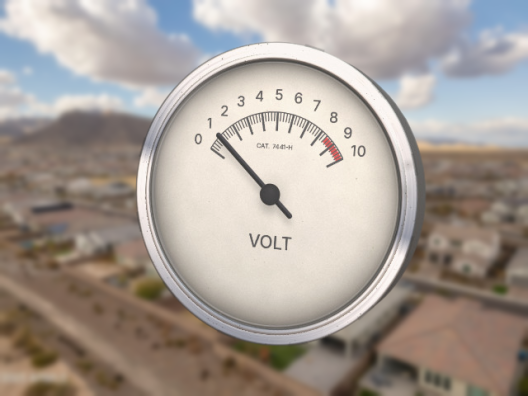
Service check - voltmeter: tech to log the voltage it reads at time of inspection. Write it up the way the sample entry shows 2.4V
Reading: 1V
